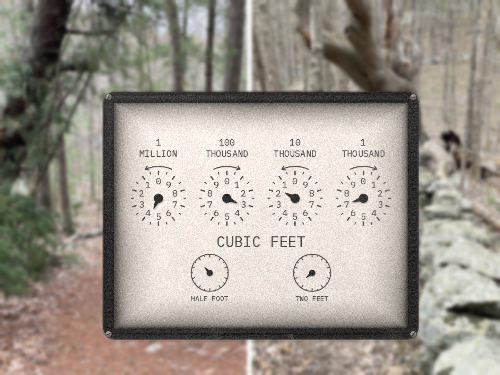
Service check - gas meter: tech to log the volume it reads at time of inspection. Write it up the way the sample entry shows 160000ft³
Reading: 431700ft³
